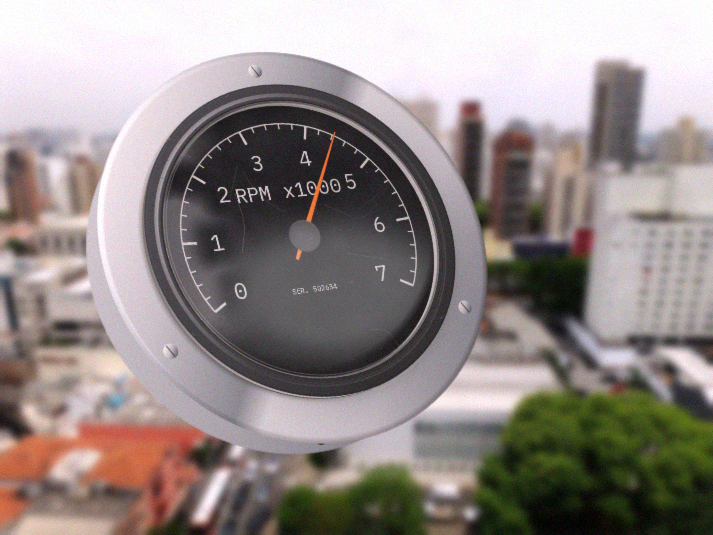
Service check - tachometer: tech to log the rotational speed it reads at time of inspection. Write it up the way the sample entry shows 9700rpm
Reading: 4400rpm
